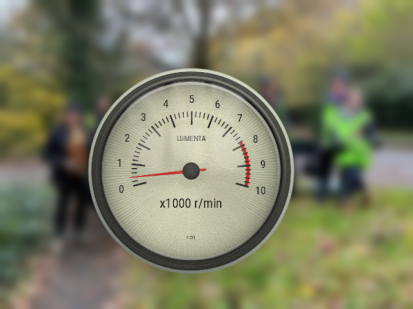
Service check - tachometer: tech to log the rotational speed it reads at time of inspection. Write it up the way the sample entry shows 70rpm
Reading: 400rpm
